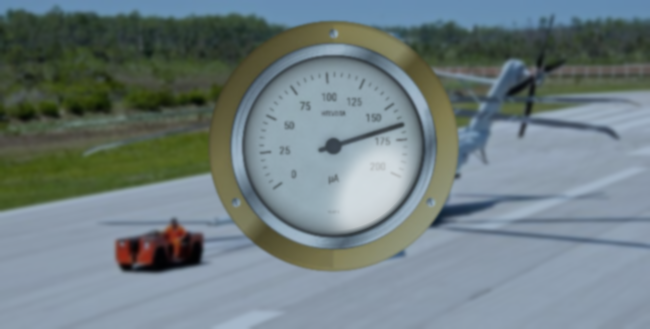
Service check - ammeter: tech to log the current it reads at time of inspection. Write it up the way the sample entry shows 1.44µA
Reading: 165µA
